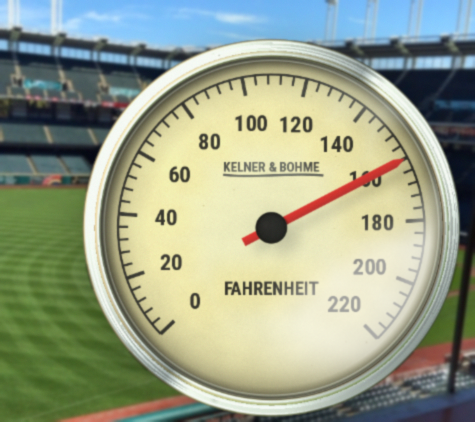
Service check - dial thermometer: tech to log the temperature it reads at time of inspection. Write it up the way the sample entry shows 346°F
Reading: 160°F
